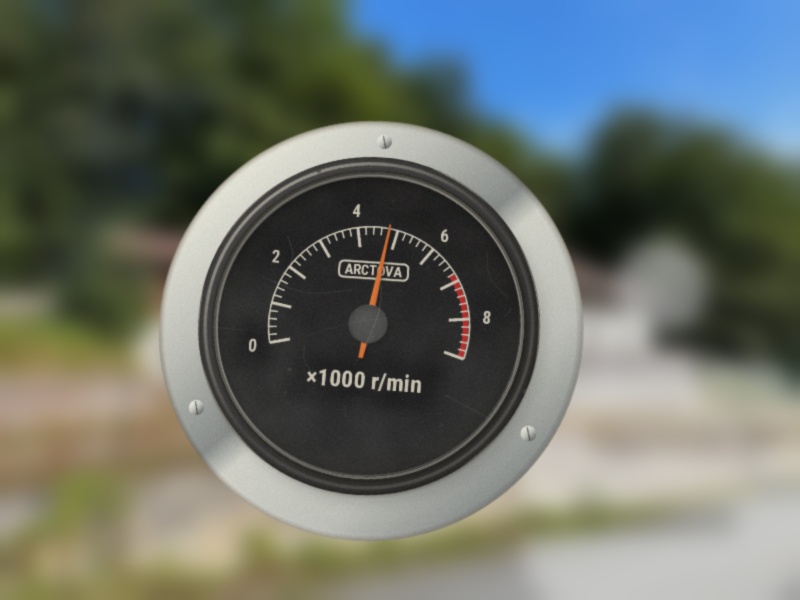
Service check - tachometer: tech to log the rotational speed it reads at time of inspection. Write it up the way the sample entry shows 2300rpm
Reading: 4800rpm
